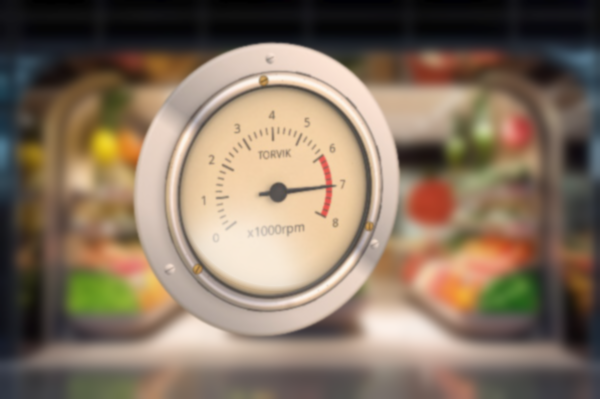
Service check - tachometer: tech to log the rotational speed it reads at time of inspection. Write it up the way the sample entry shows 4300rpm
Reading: 7000rpm
